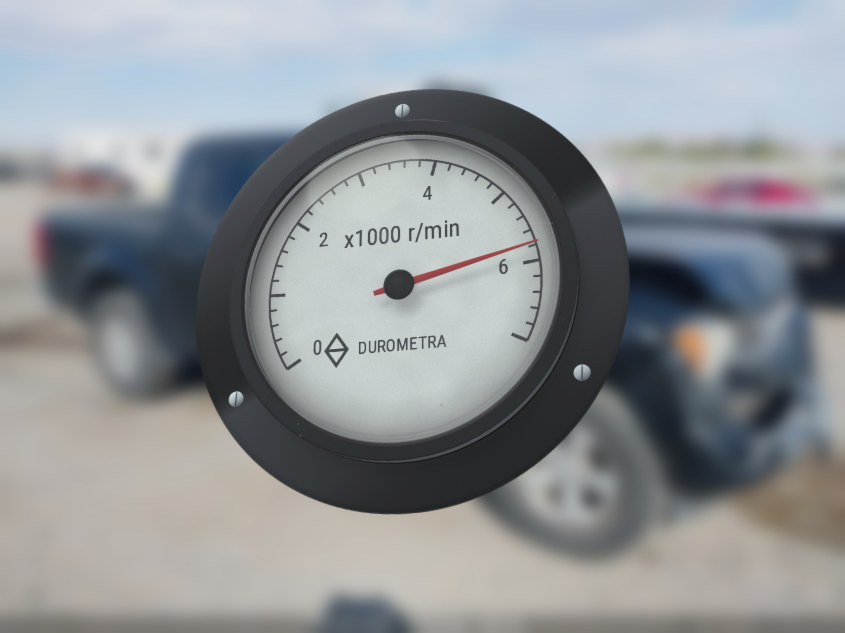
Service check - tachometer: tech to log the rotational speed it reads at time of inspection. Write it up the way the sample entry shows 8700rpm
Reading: 5800rpm
